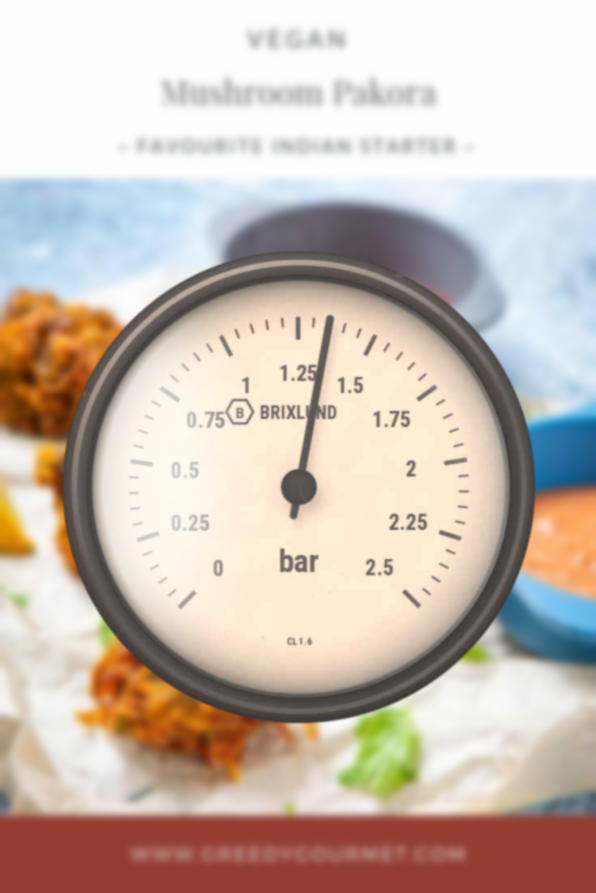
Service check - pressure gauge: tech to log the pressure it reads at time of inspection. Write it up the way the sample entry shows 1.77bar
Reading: 1.35bar
